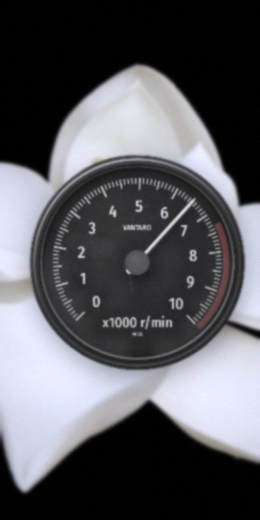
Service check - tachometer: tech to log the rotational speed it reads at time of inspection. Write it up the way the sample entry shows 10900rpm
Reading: 6500rpm
